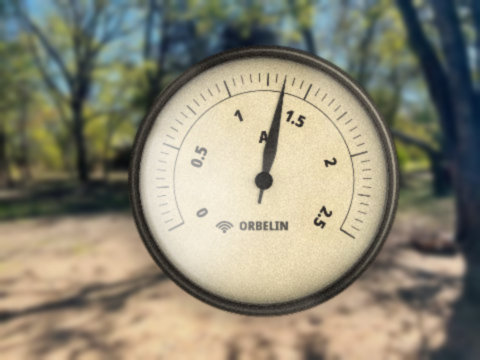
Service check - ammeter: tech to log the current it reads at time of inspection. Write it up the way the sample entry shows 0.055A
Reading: 1.35A
